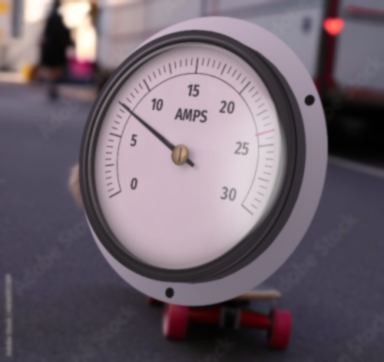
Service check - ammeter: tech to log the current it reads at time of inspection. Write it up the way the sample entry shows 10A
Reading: 7.5A
